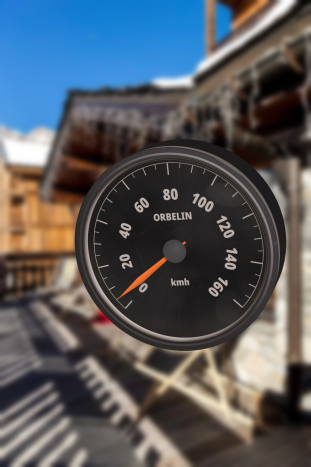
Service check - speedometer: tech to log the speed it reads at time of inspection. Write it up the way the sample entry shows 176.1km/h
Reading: 5km/h
